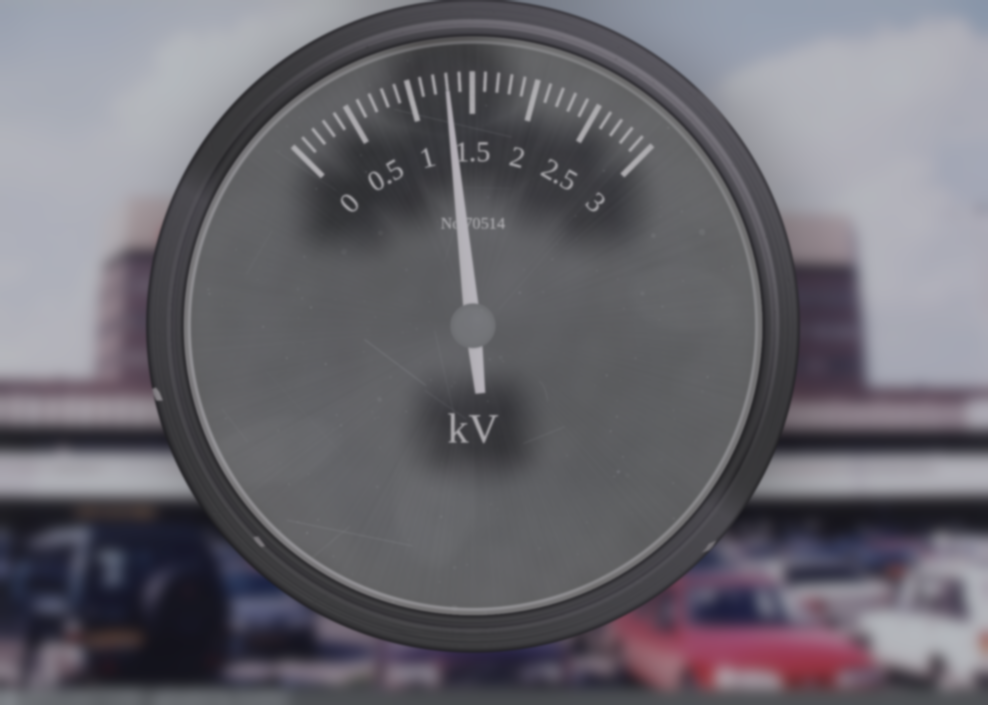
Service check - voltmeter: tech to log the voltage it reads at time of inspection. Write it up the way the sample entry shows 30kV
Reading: 1.3kV
